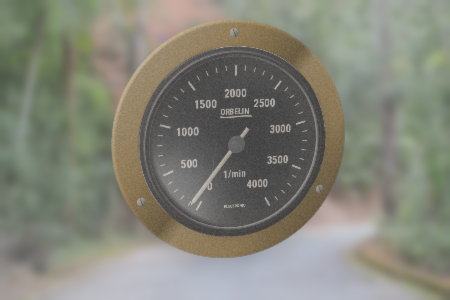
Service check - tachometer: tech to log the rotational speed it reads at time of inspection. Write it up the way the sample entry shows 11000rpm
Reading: 100rpm
